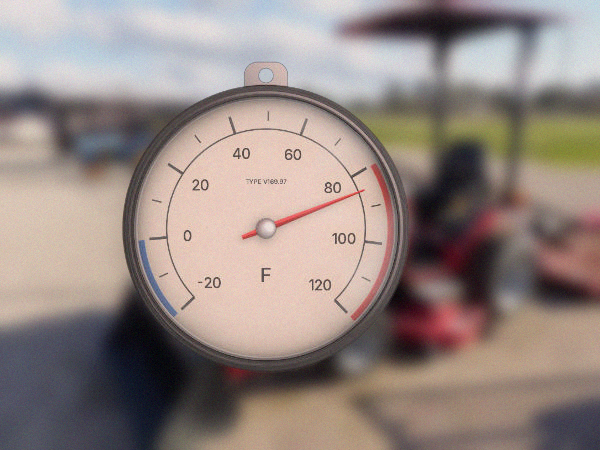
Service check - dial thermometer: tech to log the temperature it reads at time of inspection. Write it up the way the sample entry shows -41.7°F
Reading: 85°F
